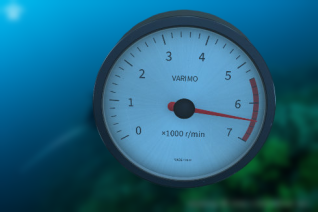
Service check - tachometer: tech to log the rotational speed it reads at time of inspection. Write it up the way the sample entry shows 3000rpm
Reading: 6400rpm
